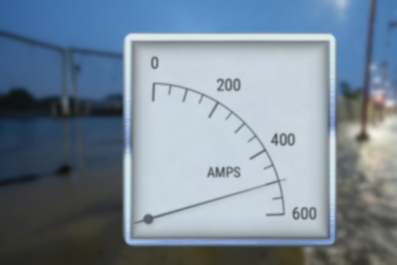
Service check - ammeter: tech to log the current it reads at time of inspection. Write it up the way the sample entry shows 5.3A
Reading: 500A
